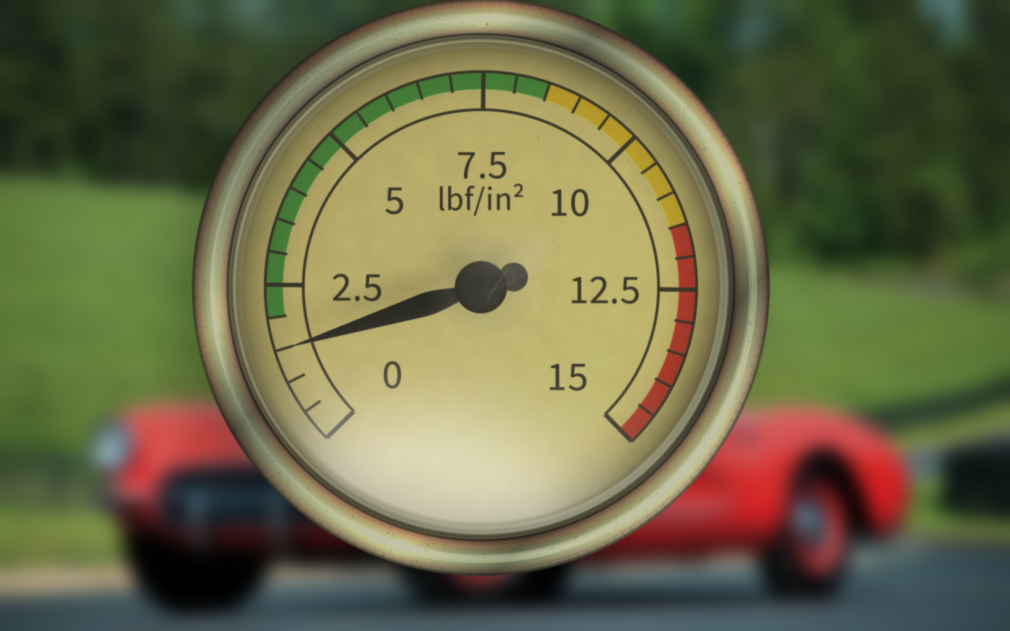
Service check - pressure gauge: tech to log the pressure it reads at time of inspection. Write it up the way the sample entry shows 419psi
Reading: 1.5psi
